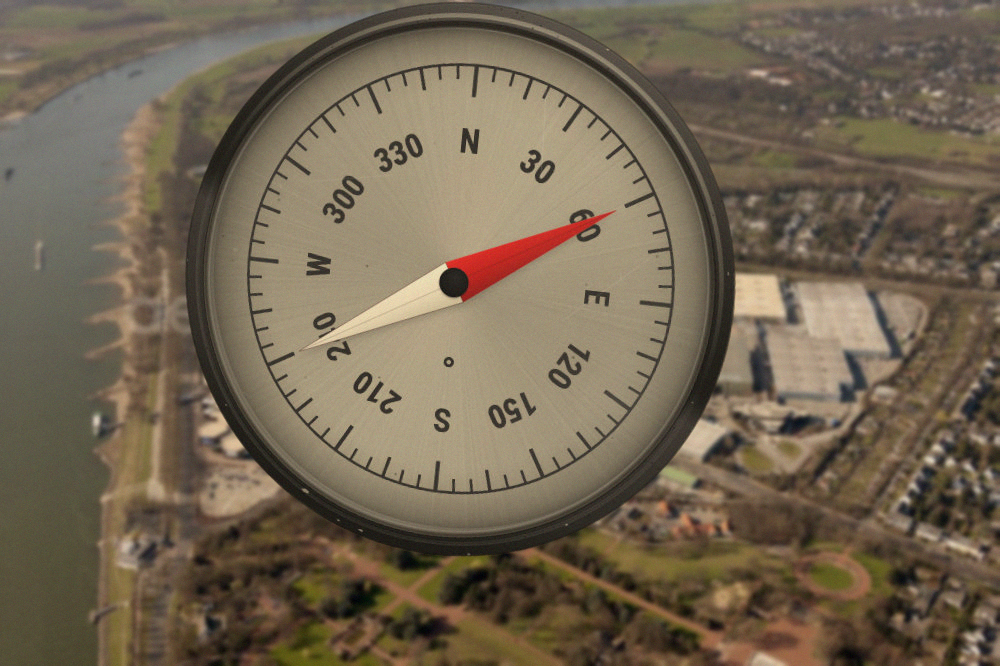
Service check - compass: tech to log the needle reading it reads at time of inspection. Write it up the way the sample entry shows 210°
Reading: 60°
